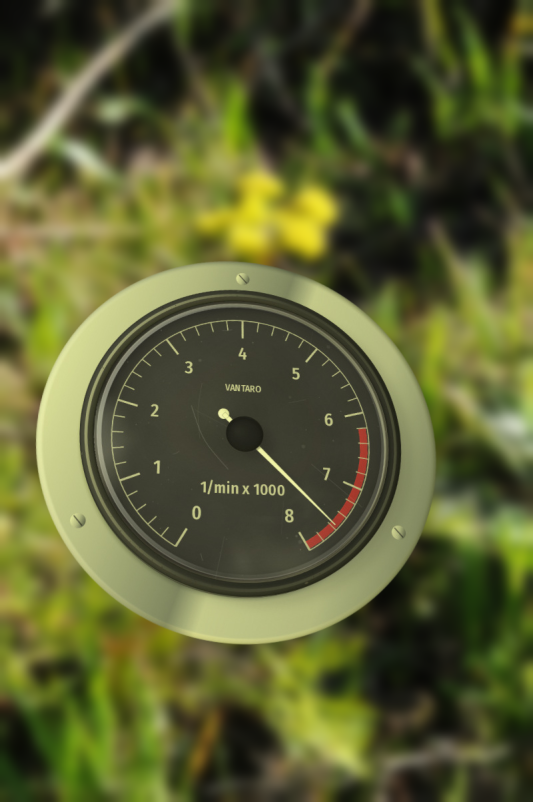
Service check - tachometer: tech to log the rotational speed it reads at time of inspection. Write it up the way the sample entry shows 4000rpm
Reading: 7600rpm
